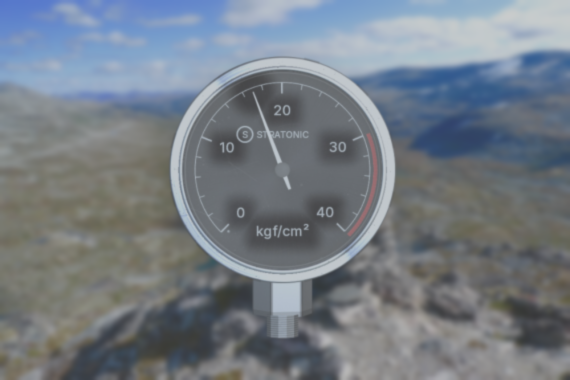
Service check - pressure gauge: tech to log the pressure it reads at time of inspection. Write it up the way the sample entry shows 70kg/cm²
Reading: 17kg/cm²
